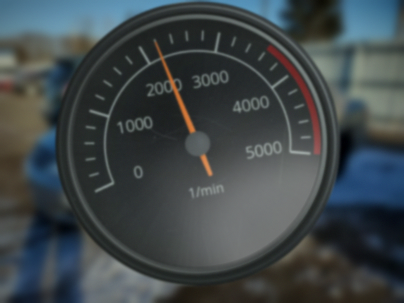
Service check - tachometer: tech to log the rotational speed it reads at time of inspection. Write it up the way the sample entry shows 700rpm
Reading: 2200rpm
